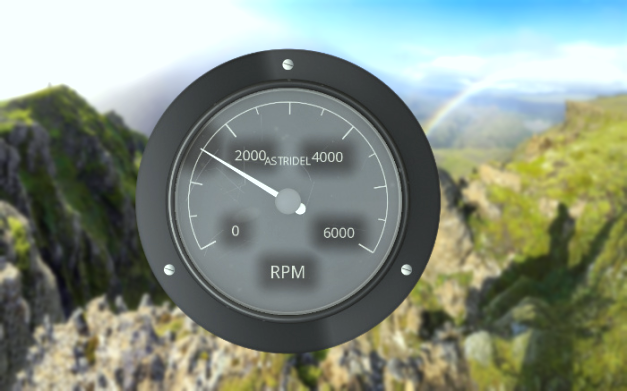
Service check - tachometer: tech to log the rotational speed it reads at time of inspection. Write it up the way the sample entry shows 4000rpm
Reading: 1500rpm
